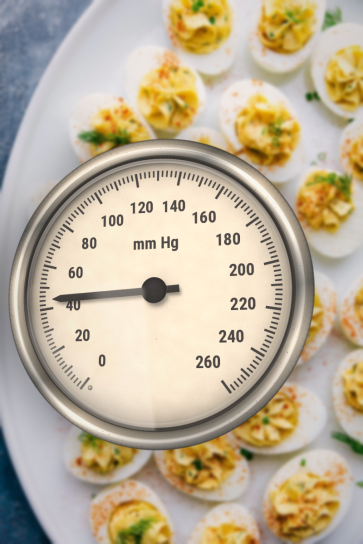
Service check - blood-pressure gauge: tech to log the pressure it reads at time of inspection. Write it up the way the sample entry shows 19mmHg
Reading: 44mmHg
